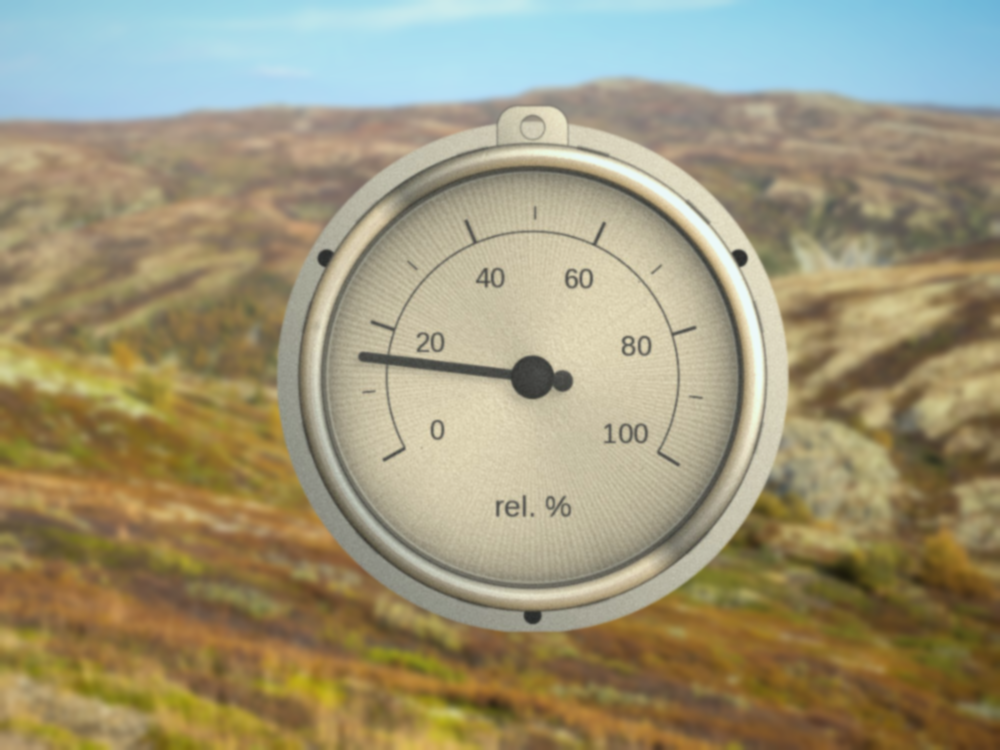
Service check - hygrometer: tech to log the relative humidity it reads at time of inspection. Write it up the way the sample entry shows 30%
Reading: 15%
